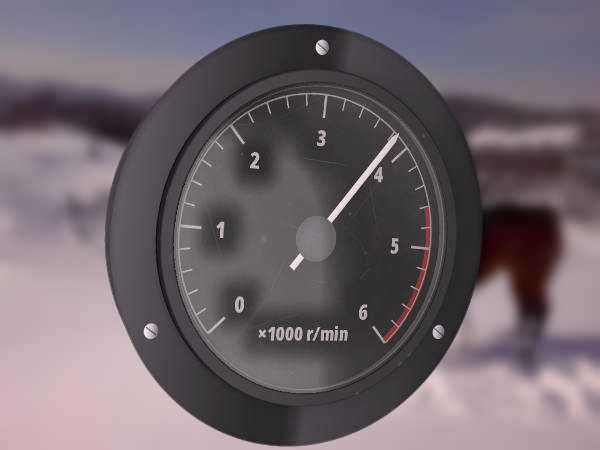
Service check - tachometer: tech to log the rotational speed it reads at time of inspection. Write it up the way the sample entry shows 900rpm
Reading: 3800rpm
